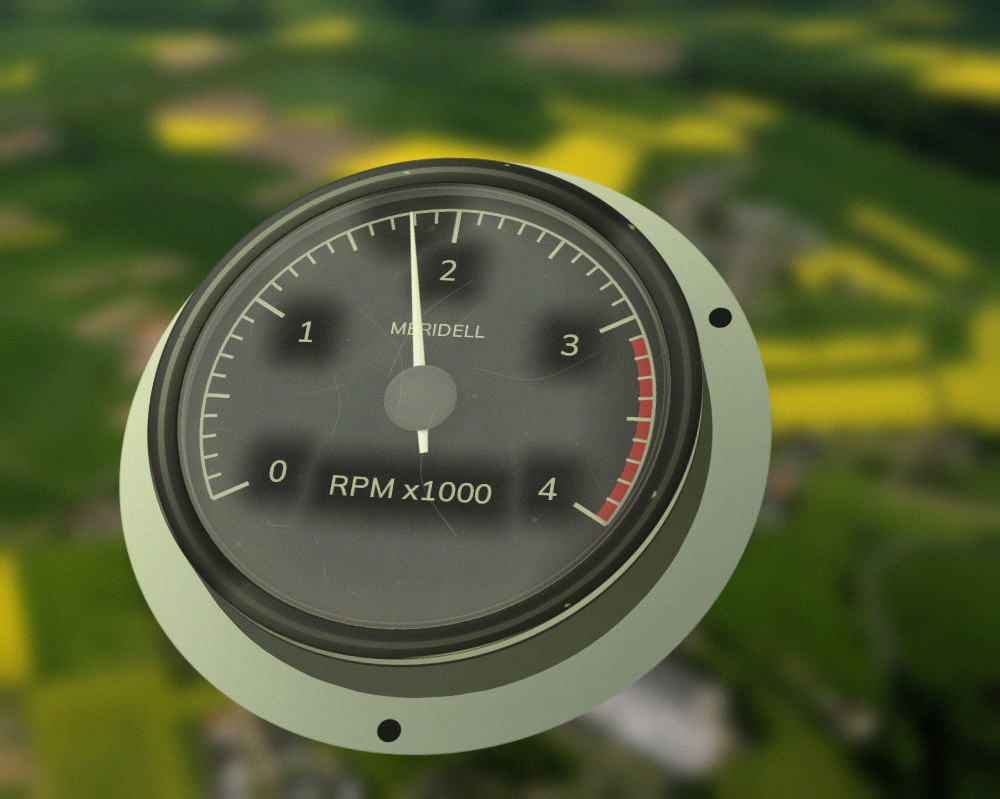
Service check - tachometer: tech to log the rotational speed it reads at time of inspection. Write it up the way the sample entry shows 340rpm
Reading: 1800rpm
